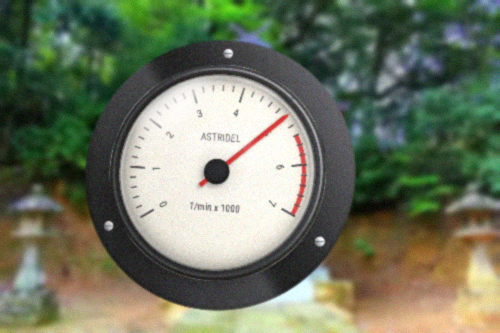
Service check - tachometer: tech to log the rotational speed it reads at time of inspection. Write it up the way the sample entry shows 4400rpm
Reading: 5000rpm
